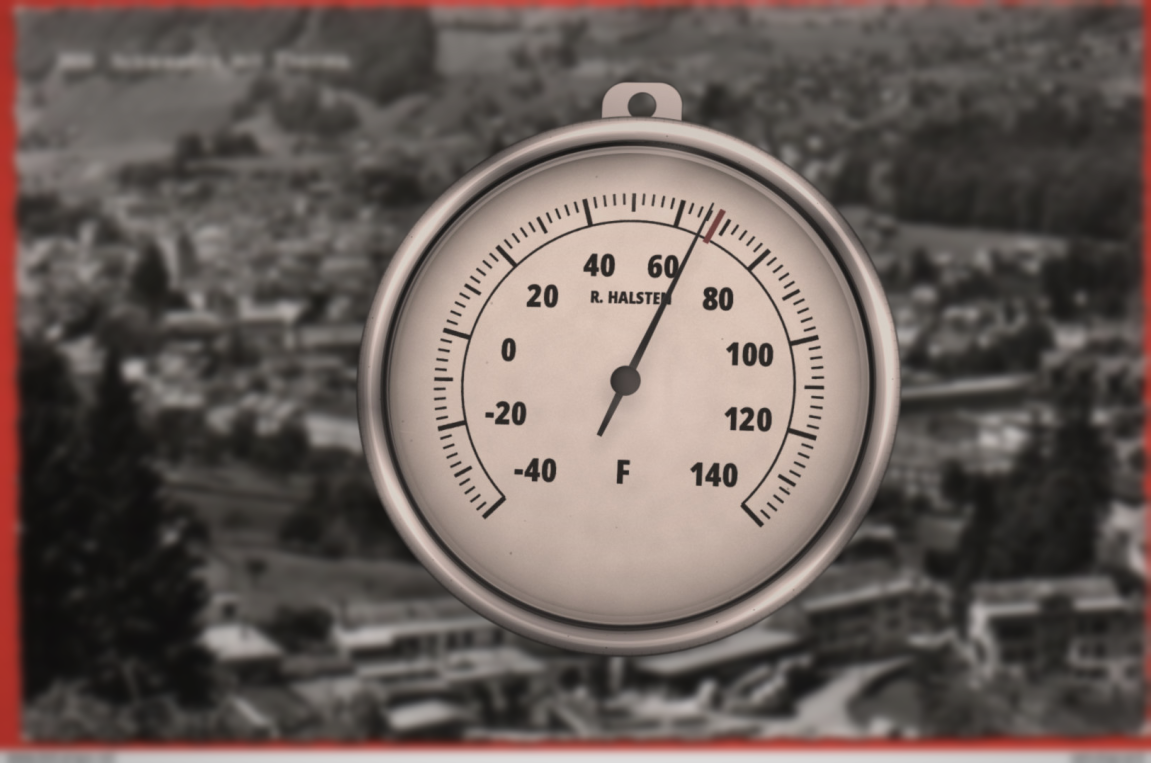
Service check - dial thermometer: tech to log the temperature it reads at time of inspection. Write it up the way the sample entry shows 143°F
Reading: 66°F
